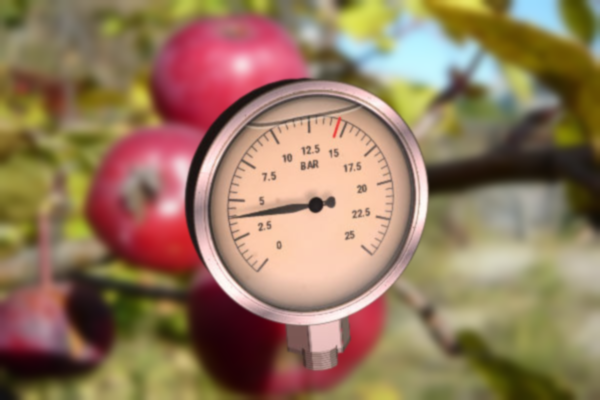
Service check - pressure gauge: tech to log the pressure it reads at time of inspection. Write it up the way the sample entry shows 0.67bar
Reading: 4bar
